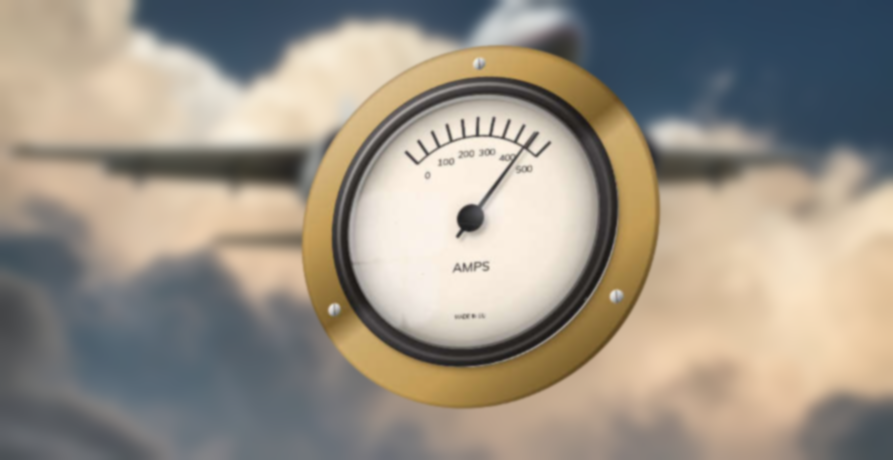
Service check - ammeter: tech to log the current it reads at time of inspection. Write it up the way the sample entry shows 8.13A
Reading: 450A
